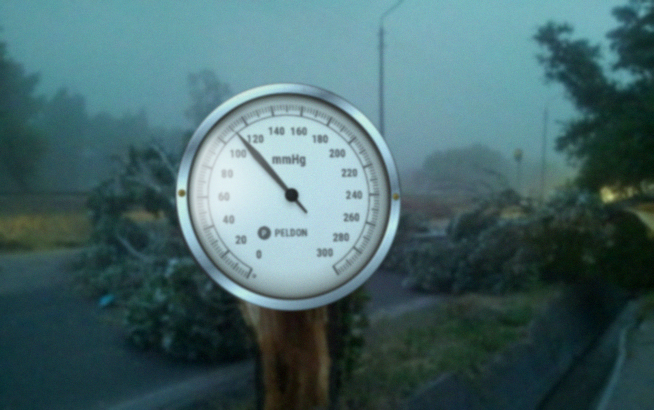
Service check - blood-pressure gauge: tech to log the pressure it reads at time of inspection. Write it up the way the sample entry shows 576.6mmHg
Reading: 110mmHg
